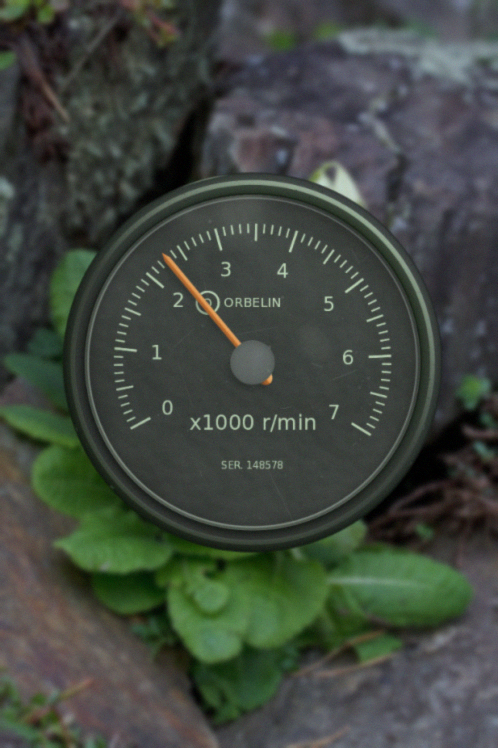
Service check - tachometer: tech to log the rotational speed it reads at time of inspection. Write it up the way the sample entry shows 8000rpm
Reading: 2300rpm
